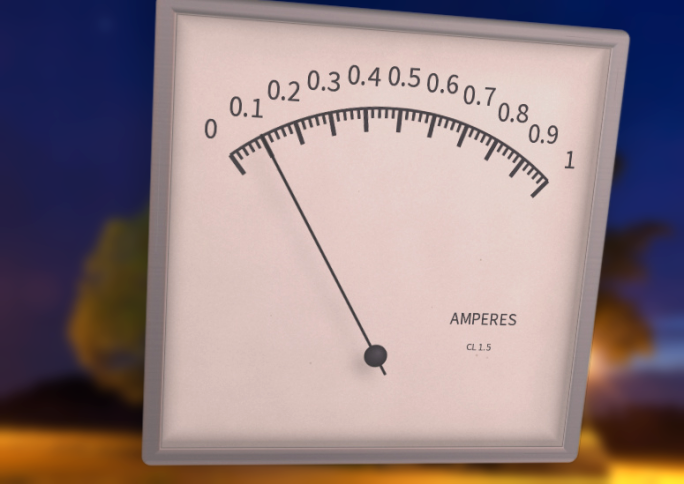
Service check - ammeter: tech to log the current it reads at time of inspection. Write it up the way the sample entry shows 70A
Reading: 0.1A
